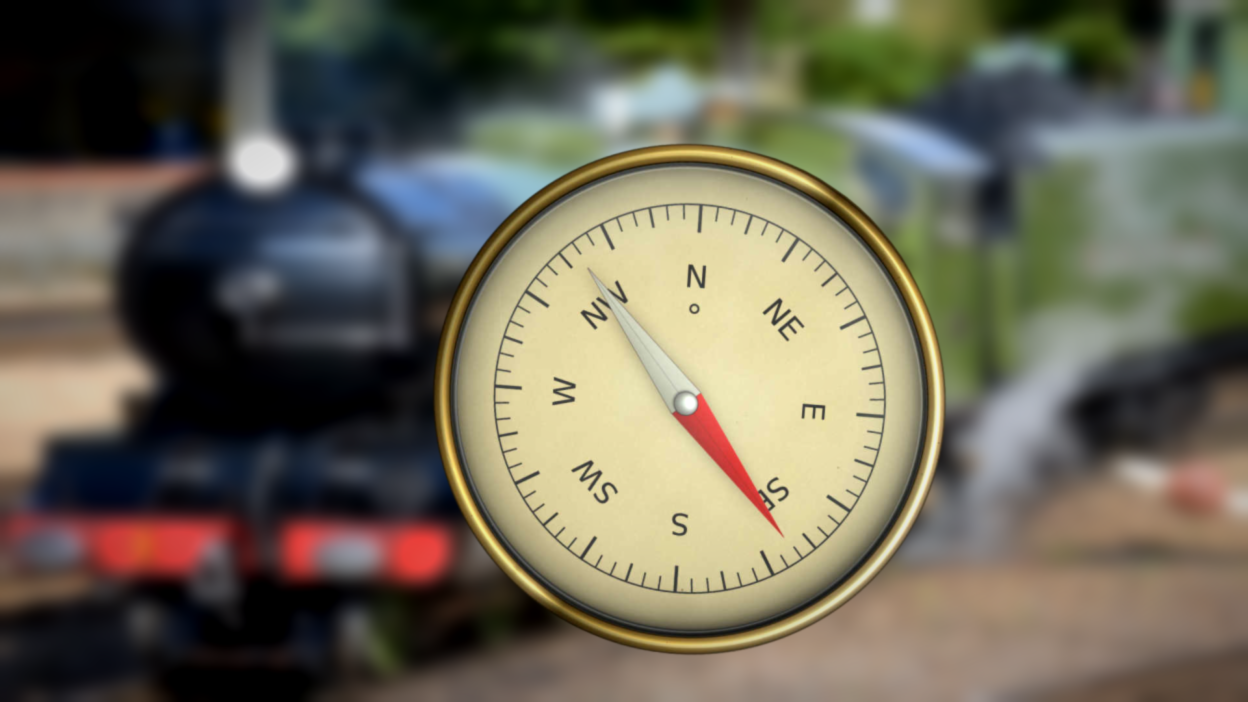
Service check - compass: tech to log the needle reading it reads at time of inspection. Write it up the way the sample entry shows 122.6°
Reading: 140°
